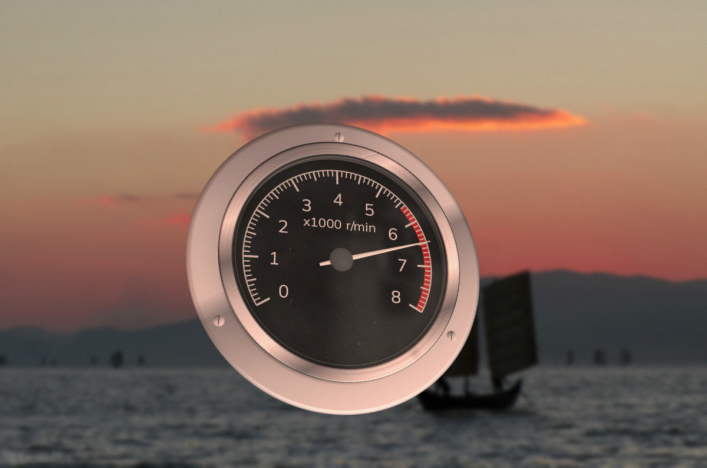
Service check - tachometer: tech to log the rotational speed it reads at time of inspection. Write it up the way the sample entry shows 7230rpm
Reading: 6500rpm
